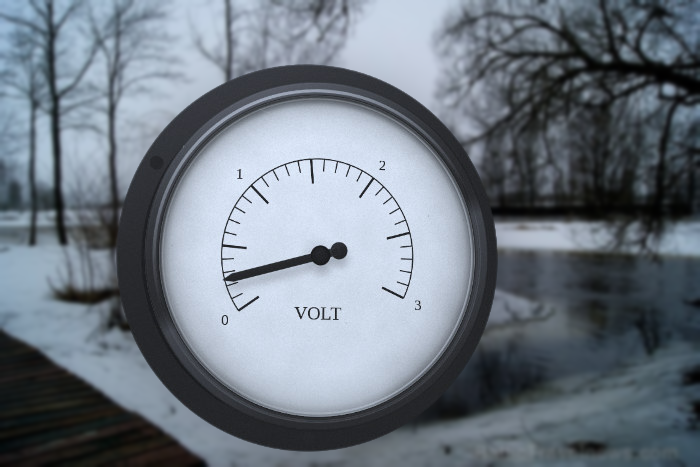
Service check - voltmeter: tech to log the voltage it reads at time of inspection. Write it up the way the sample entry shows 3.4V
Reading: 0.25V
